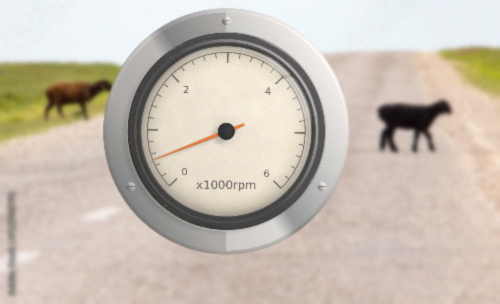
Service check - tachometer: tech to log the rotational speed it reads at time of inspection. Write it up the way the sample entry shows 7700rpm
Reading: 500rpm
